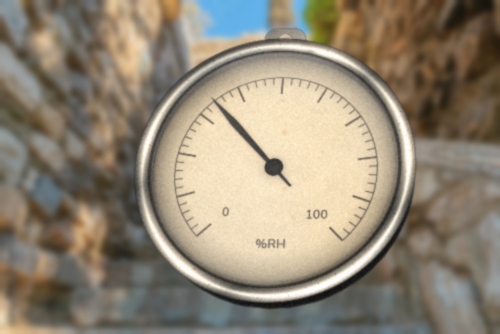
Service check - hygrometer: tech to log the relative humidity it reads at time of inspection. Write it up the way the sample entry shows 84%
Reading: 34%
